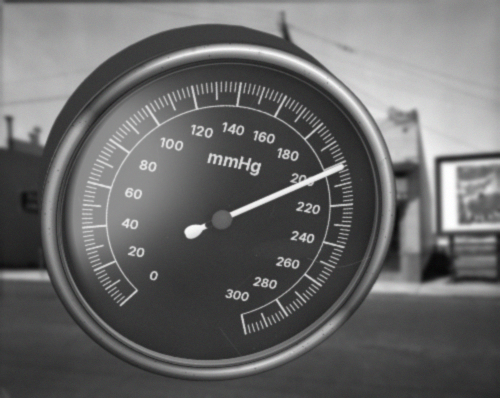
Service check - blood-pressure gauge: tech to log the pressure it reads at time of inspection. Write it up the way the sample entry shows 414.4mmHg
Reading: 200mmHg
